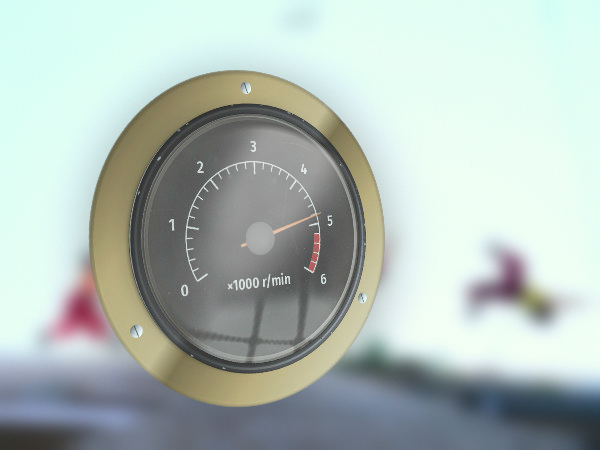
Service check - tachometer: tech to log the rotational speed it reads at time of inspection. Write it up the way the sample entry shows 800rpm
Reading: 4800rpm
